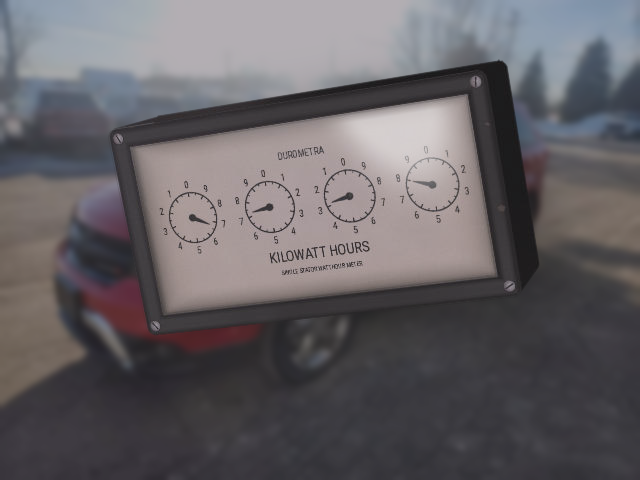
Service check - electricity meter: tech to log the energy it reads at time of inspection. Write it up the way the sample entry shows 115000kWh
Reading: 6728kWh
